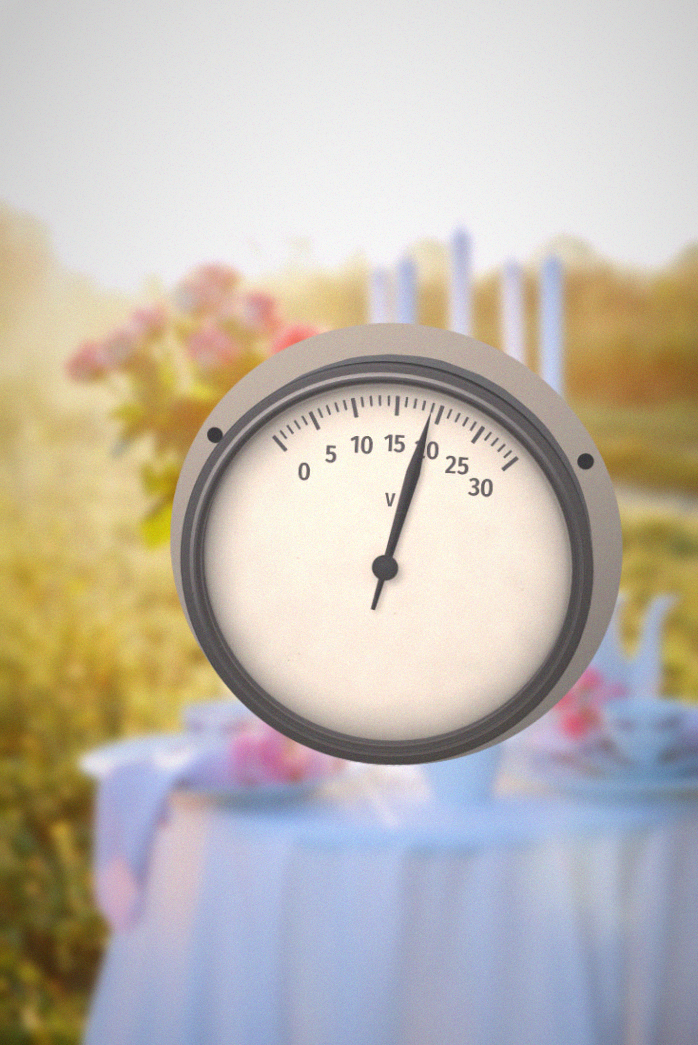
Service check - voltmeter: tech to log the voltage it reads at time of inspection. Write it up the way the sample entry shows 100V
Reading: 19V
